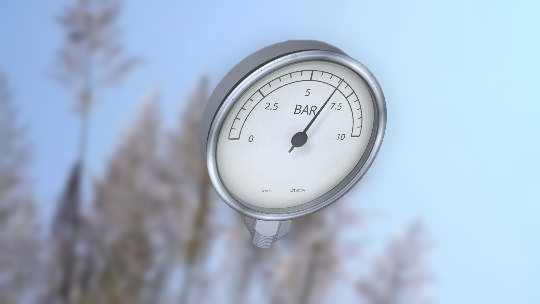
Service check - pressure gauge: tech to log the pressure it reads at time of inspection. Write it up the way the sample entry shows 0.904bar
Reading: 6.5bar
